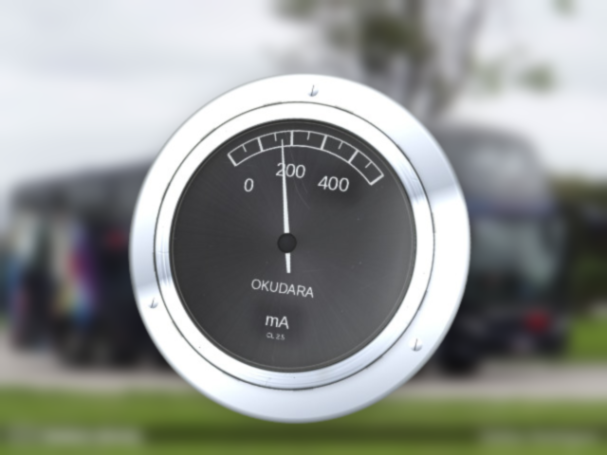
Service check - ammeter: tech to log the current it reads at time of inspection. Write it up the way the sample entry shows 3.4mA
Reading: 175mA
